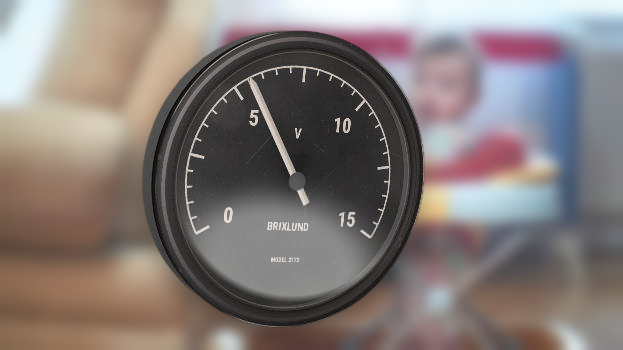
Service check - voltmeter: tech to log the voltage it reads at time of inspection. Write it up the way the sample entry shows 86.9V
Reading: 5.5V
